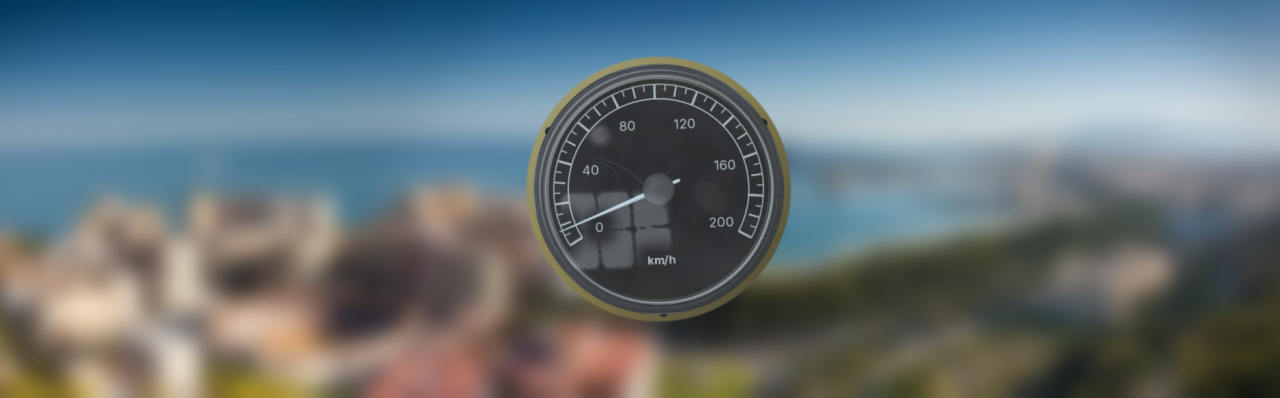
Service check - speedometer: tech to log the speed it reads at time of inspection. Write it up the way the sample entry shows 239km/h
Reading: 7.5km/h
